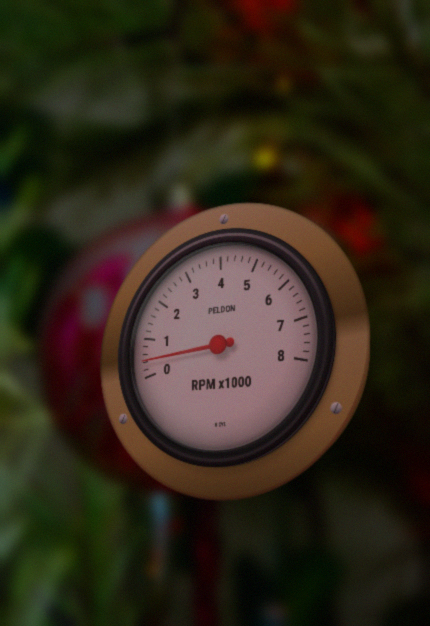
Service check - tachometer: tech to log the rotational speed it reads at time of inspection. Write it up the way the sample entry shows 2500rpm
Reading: 400rpm
